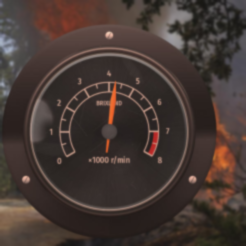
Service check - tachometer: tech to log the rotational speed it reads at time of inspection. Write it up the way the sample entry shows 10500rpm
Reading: 4250rpm
